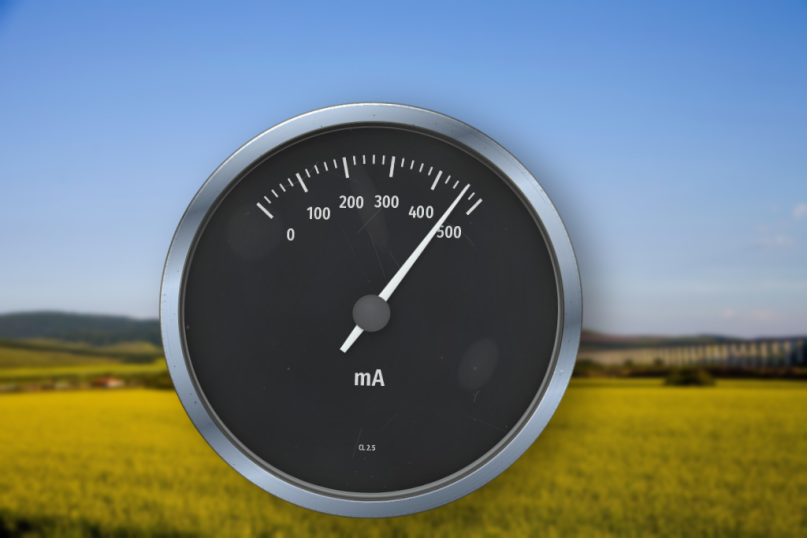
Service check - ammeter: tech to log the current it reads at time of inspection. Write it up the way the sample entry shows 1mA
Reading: 460mA
